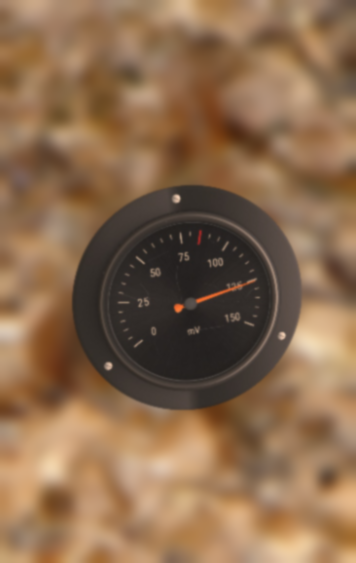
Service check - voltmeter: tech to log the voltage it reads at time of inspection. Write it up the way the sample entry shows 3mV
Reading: 125mV
